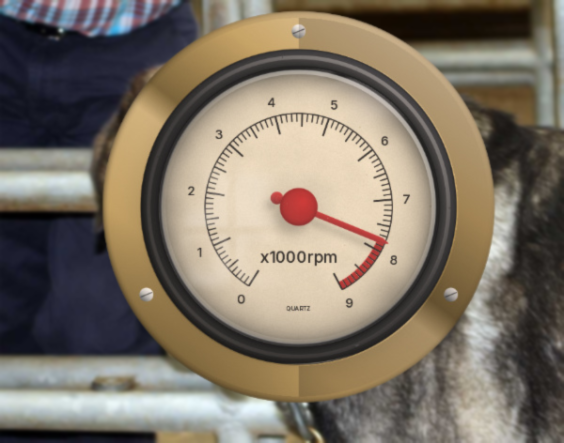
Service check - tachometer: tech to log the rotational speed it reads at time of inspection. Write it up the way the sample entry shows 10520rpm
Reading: 7800rpm
